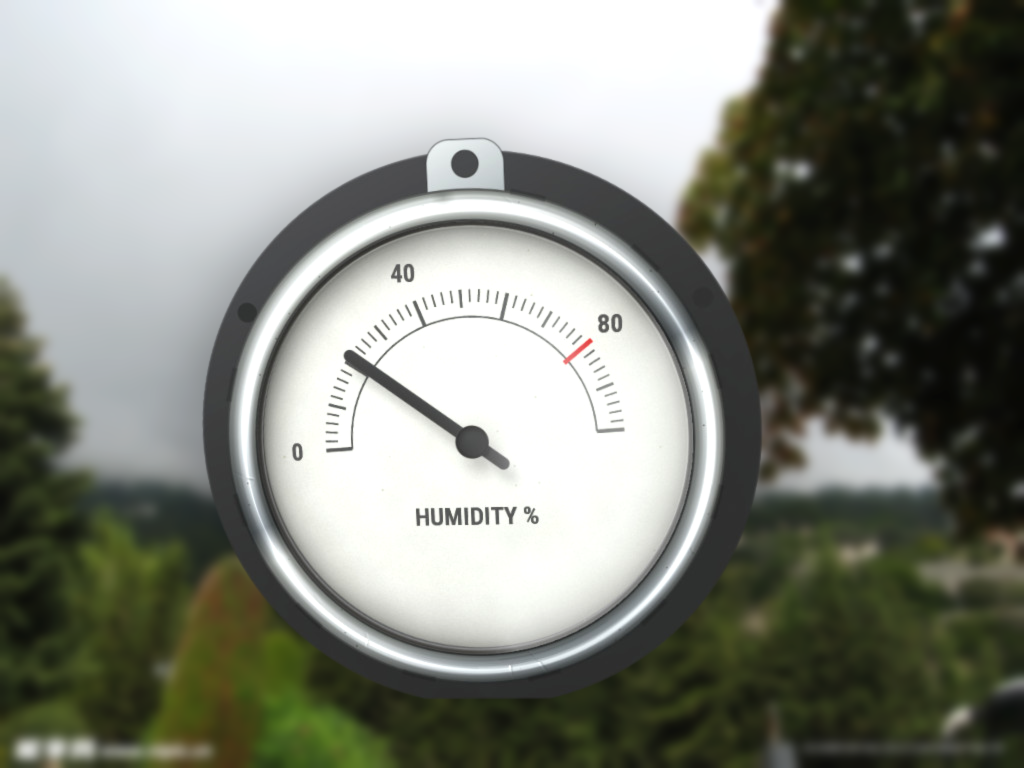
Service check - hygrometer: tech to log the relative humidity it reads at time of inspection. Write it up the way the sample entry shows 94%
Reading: 22%
